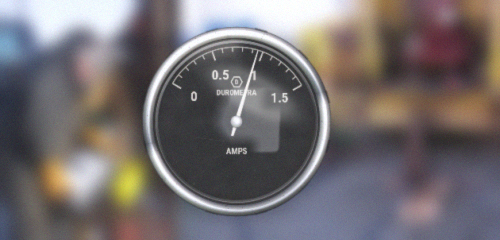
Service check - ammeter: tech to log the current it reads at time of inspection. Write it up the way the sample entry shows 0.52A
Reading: 0.95A
